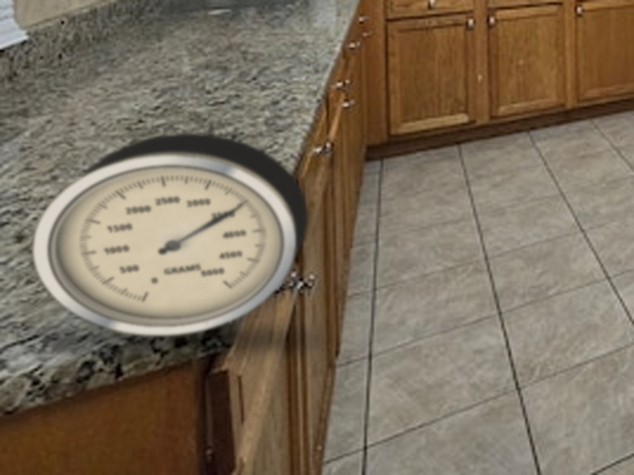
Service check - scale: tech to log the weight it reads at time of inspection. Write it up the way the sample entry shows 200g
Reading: 3500g
